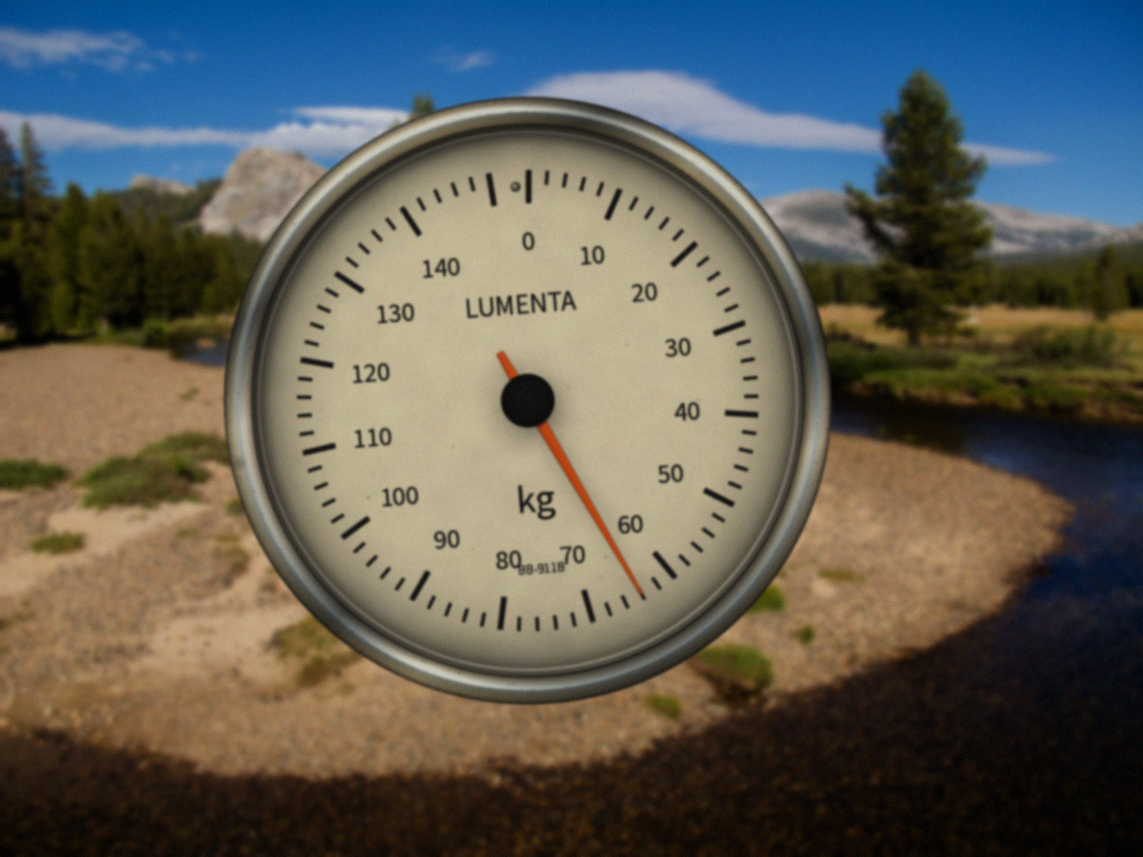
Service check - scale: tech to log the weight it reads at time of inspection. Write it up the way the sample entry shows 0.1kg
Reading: 64kg
